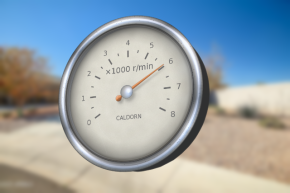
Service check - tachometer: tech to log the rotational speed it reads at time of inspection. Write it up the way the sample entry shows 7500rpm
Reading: 6000rpm
